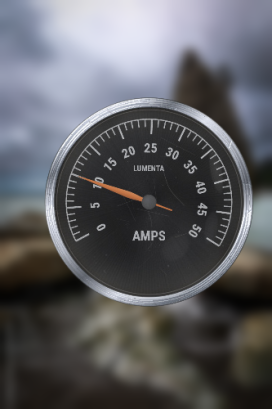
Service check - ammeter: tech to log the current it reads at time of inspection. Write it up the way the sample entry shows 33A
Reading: 10A
